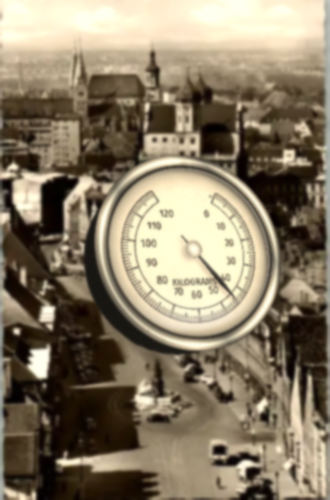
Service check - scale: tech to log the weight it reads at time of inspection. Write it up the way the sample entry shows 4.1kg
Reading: 45kg
